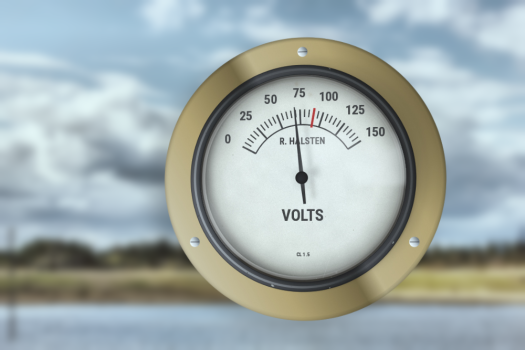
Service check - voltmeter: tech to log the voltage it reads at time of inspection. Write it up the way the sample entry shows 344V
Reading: 70V
